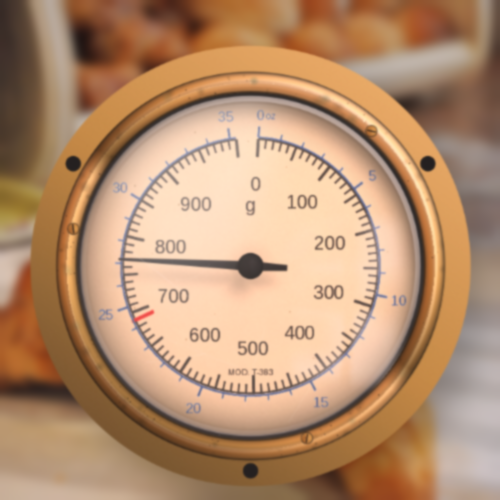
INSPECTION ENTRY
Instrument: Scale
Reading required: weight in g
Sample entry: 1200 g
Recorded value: 770 g
